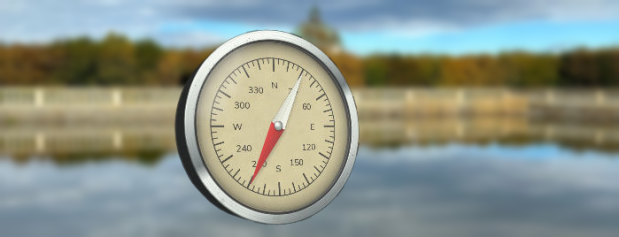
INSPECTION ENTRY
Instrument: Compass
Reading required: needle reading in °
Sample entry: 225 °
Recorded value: 210 °
